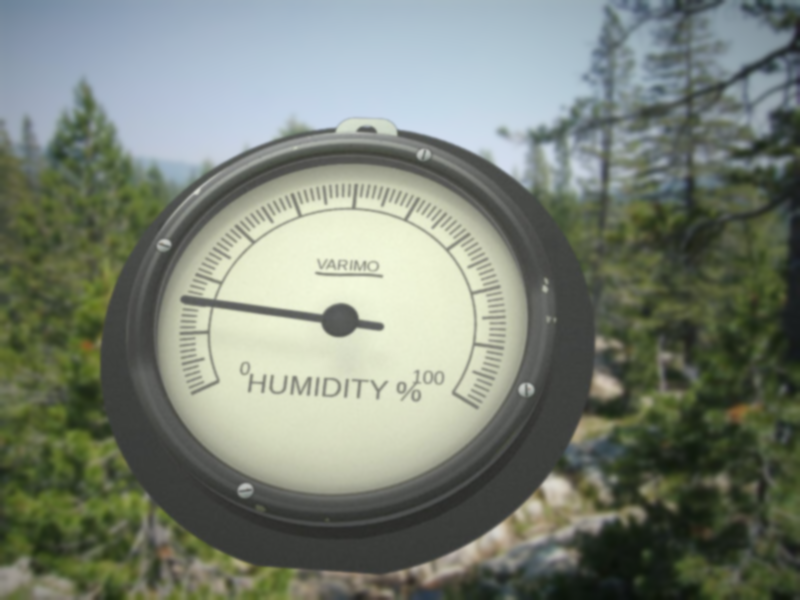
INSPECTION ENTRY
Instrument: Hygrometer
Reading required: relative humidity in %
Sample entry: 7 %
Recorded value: 15 %
